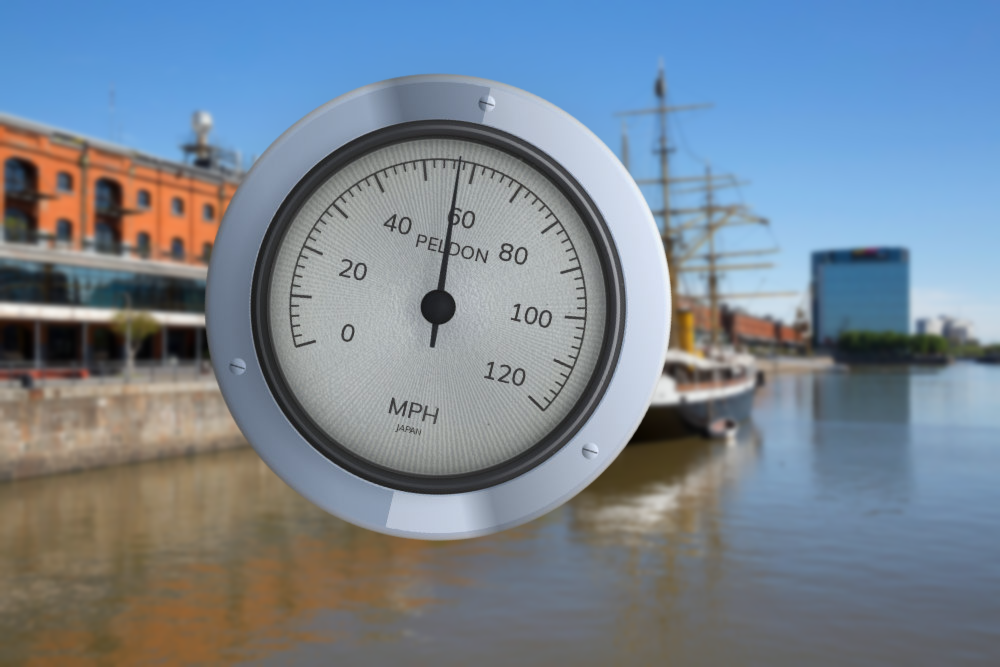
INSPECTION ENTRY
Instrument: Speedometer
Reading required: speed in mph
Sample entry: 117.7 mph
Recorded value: 57 mph
